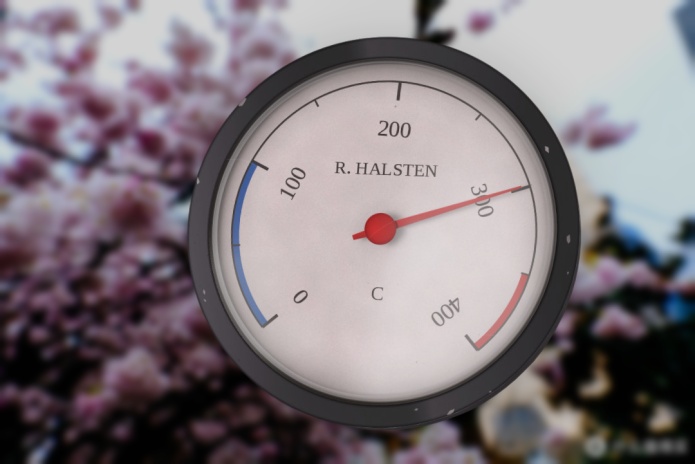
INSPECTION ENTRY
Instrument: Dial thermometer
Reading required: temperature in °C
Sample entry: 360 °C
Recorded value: 300 °C
